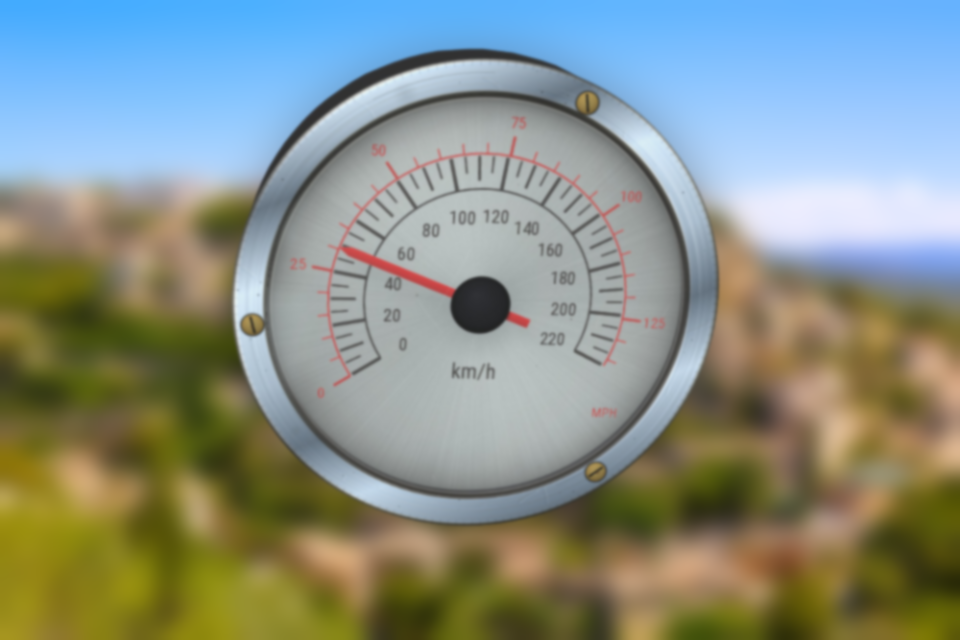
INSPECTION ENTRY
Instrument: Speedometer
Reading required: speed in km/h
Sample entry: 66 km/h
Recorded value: 50 km/h
